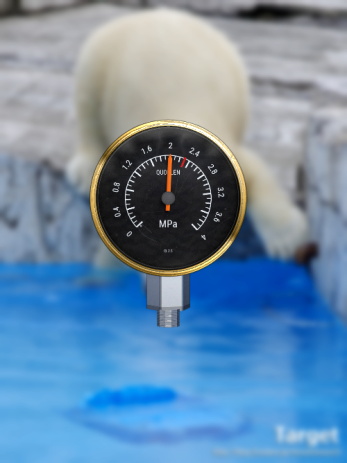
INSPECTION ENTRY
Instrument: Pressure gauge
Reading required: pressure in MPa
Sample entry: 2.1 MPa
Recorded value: 2 MPa
